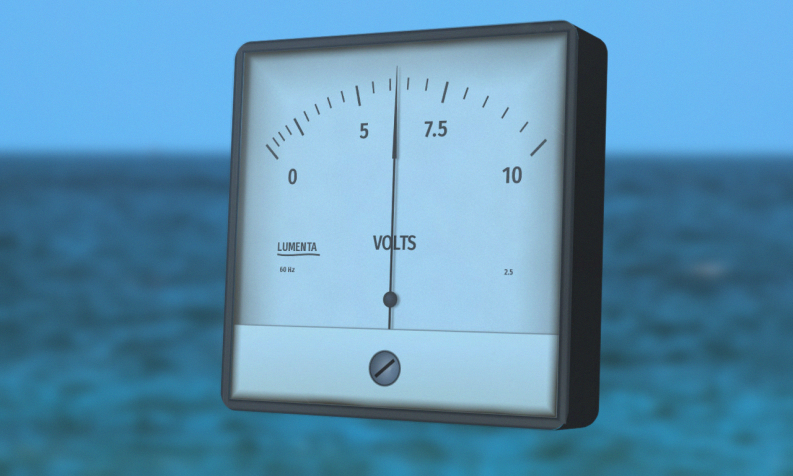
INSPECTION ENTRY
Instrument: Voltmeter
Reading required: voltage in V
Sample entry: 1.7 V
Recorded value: 6.25 V
